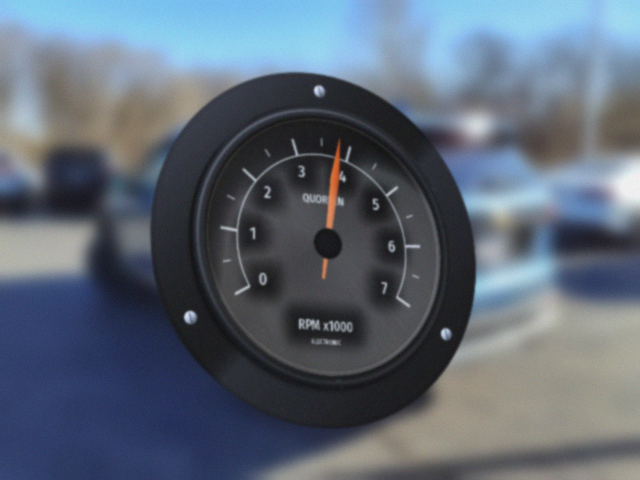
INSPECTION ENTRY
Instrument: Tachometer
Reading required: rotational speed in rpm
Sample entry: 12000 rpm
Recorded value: 3750 rpm
